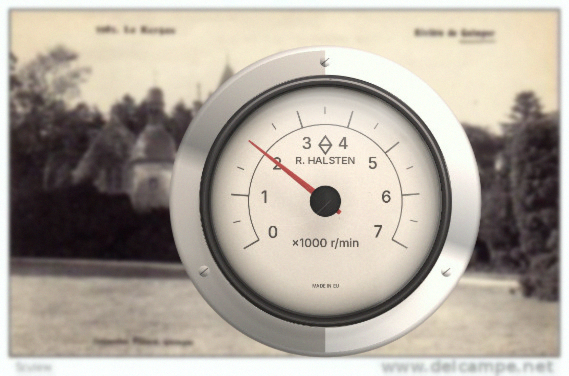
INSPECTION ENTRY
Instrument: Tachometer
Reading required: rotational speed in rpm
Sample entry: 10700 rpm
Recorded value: 2000 rpm
